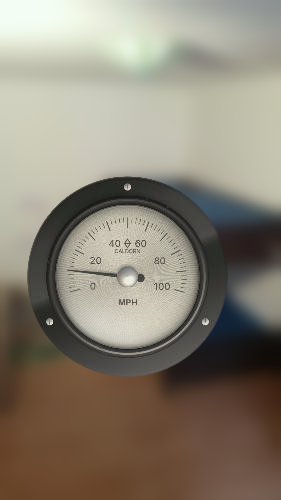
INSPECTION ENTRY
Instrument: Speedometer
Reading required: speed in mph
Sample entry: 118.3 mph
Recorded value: 10 mph
